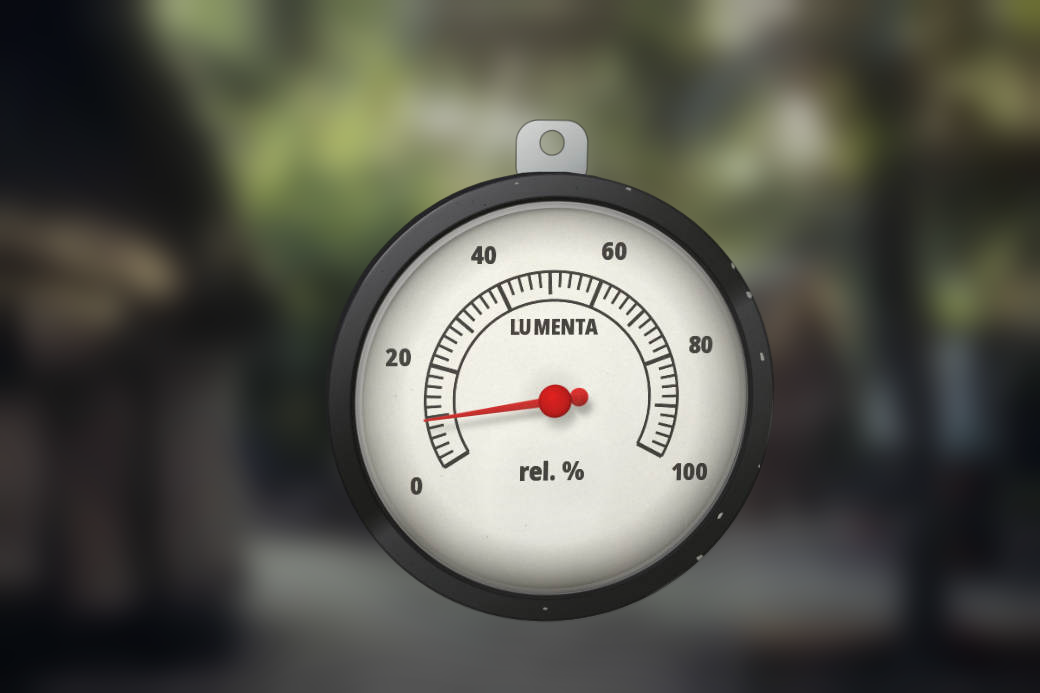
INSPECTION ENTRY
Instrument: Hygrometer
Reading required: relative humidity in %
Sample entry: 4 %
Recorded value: 10 %
